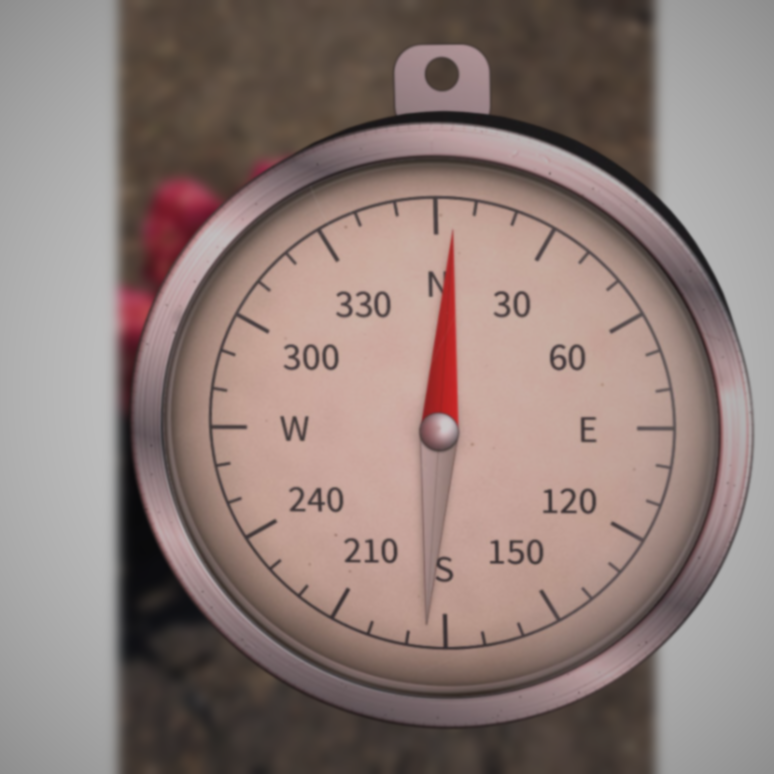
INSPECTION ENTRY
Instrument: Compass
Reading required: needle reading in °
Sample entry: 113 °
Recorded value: 5 °
